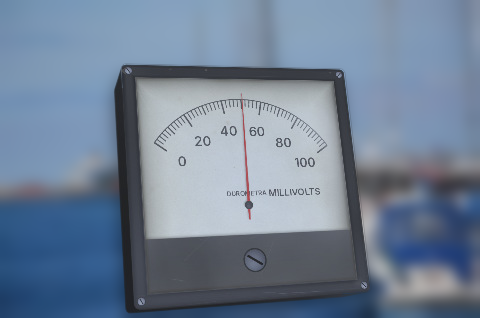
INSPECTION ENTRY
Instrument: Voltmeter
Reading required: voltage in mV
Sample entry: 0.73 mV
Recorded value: 50 mV
